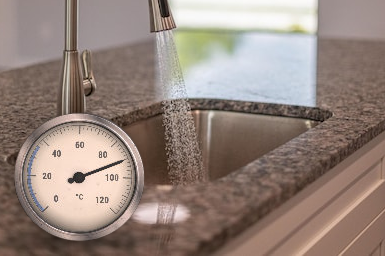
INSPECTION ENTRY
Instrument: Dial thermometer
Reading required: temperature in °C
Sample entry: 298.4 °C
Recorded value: 90 °C
